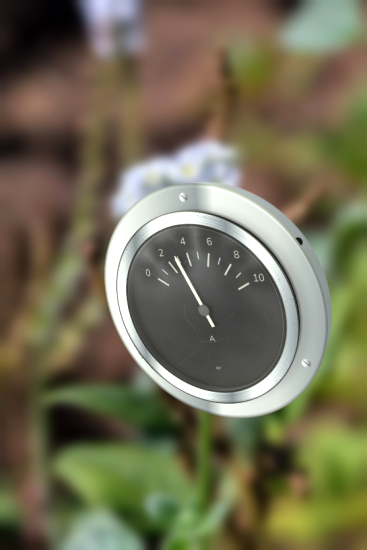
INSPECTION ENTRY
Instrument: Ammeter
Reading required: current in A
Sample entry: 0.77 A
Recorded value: 3 A
